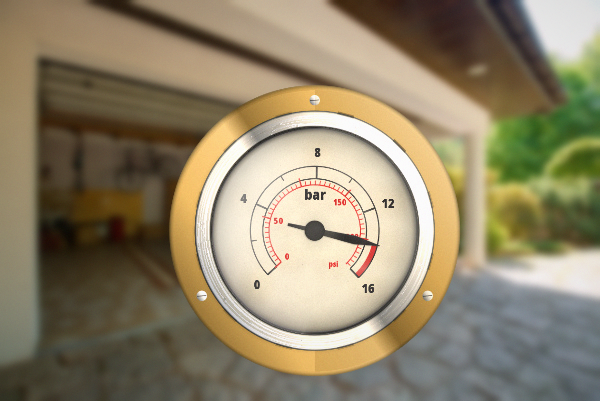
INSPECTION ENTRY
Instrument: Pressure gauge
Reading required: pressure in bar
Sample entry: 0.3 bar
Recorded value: 14 bar
